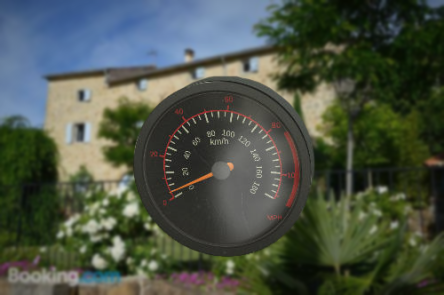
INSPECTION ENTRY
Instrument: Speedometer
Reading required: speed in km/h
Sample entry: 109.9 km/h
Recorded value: 5 km/h
